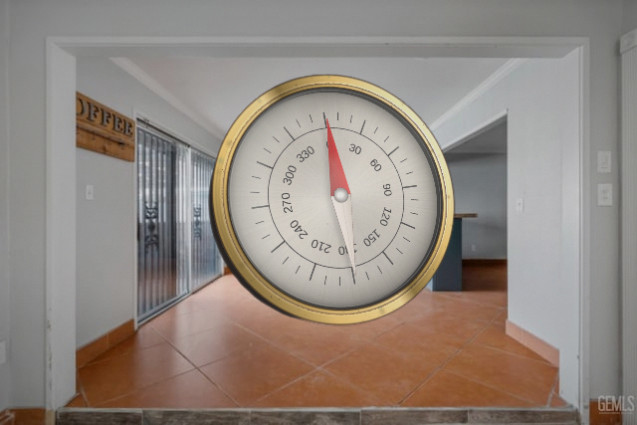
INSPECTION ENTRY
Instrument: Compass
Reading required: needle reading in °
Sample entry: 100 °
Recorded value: 0 °
